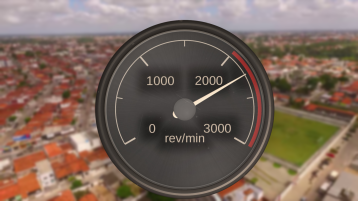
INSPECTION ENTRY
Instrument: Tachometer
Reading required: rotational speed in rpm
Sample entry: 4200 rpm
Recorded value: 2250 rpm
